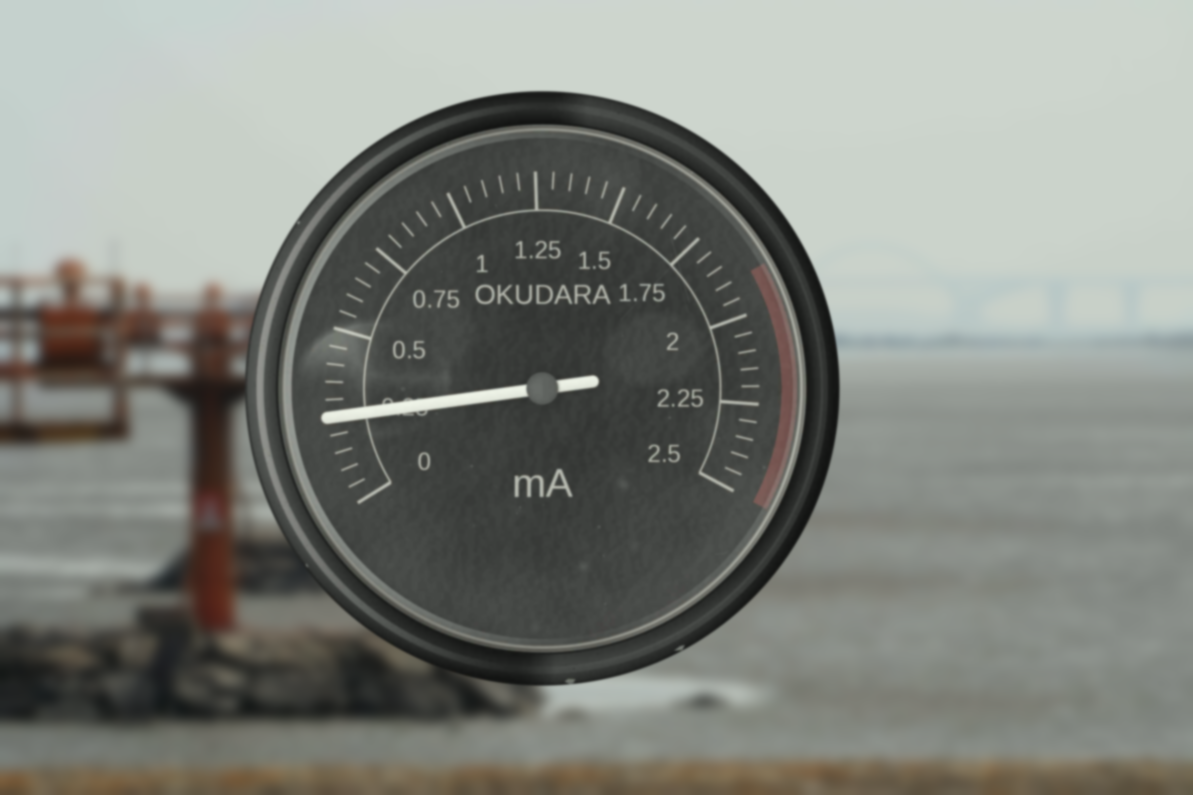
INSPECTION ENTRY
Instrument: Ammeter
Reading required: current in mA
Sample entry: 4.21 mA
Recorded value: 0.25 mA
